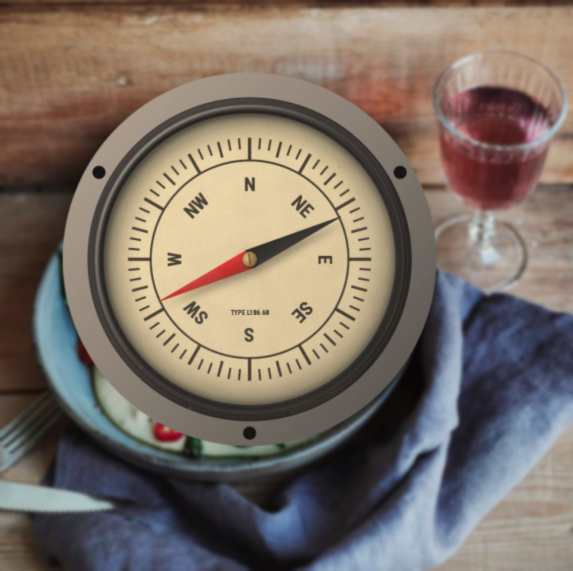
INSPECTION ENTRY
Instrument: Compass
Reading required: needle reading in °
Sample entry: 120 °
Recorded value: 245 °
